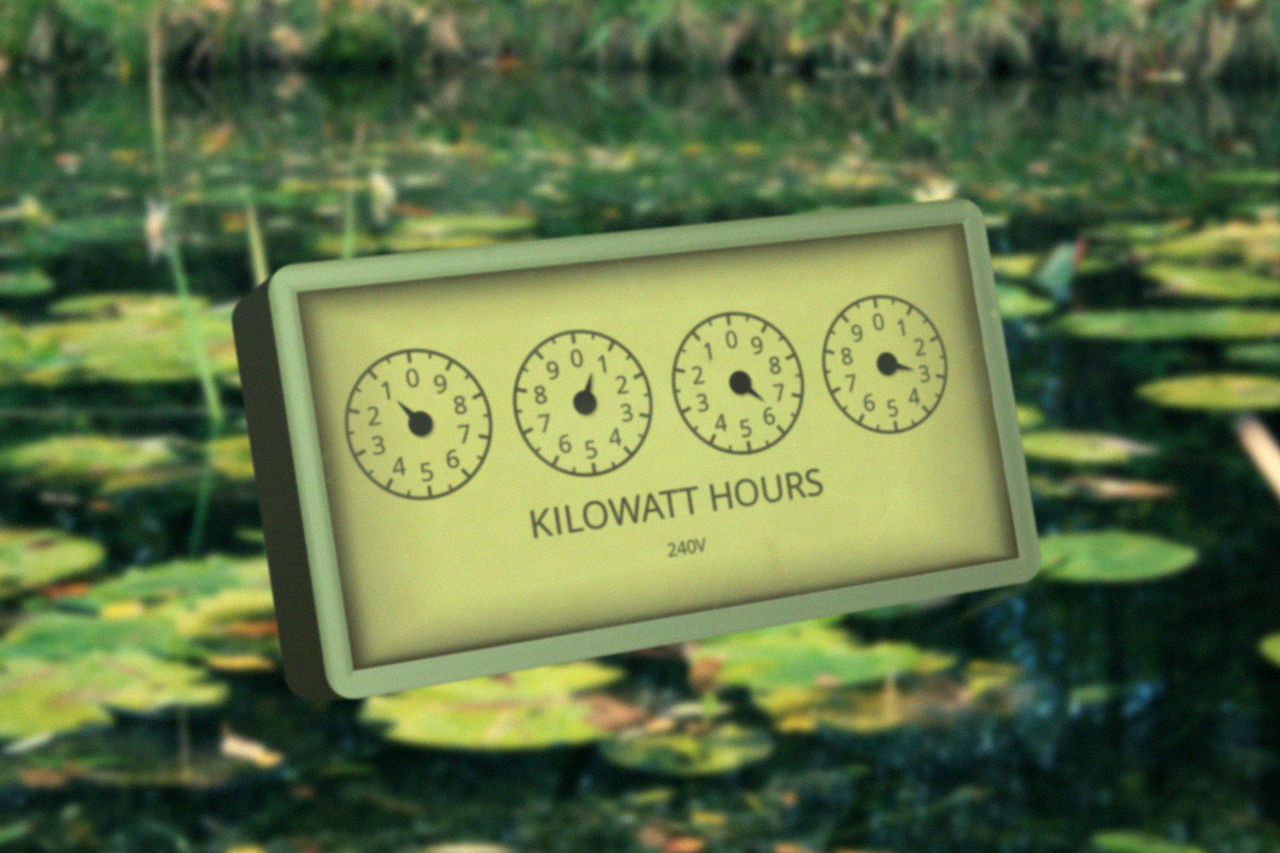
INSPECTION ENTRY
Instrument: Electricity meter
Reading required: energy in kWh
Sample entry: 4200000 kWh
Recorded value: 1063 kWh
